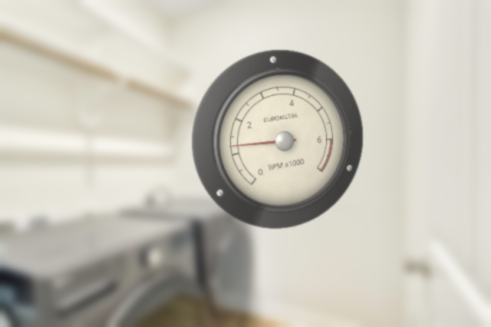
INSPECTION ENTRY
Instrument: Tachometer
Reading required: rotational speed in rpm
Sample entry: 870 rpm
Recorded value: 1250 rpm
